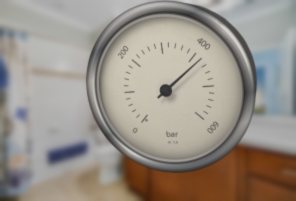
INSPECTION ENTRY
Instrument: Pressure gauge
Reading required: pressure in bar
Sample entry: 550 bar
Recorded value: 420 bar
